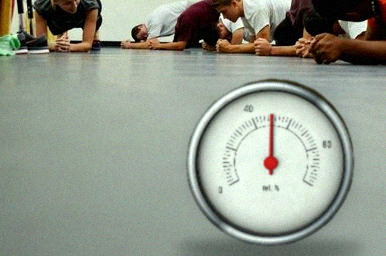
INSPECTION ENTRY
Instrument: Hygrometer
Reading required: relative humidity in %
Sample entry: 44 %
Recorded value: 50 %
